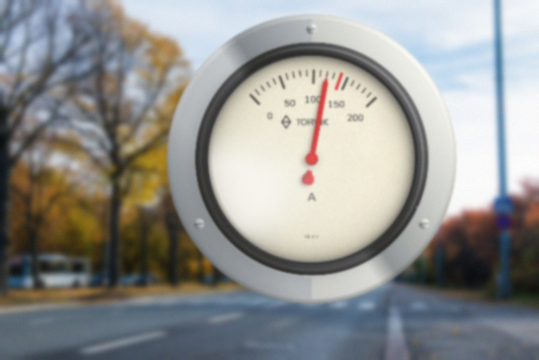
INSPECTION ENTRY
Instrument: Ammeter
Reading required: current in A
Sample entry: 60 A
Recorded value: 120 A
